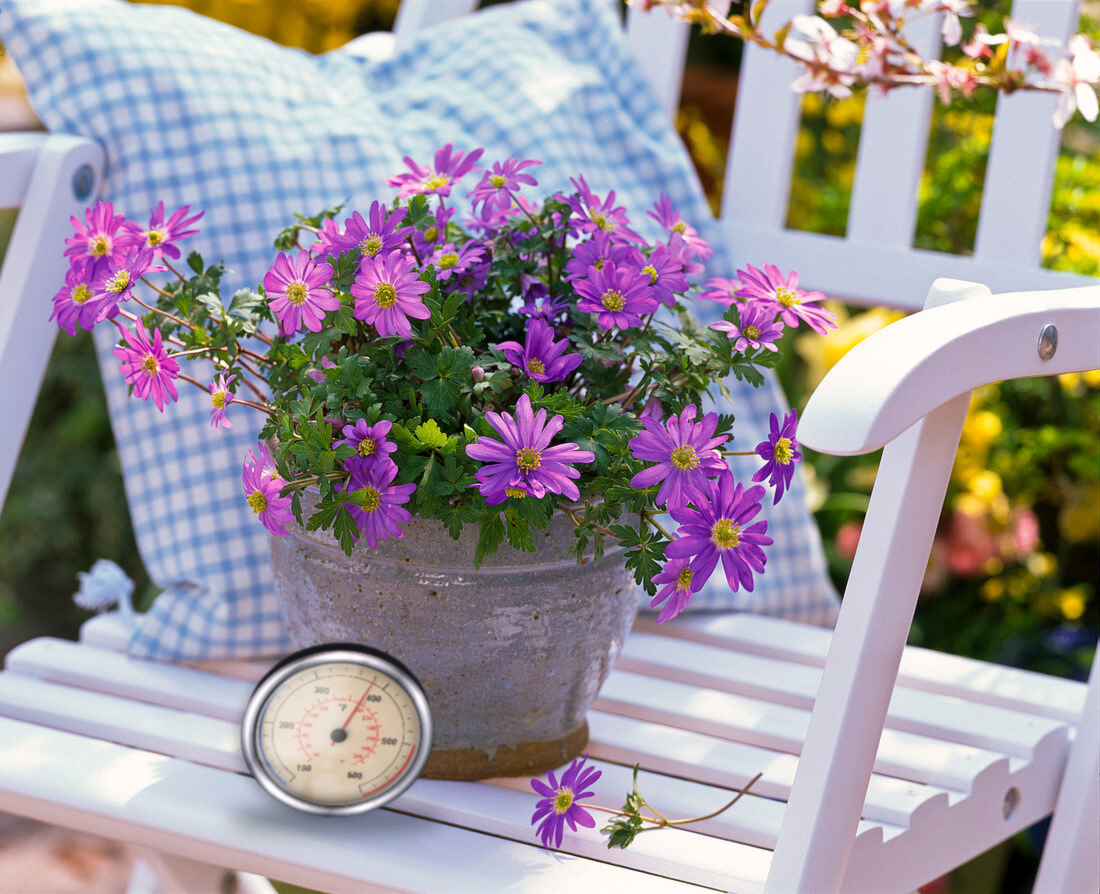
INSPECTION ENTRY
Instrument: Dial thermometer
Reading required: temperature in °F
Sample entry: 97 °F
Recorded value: 380 °F
